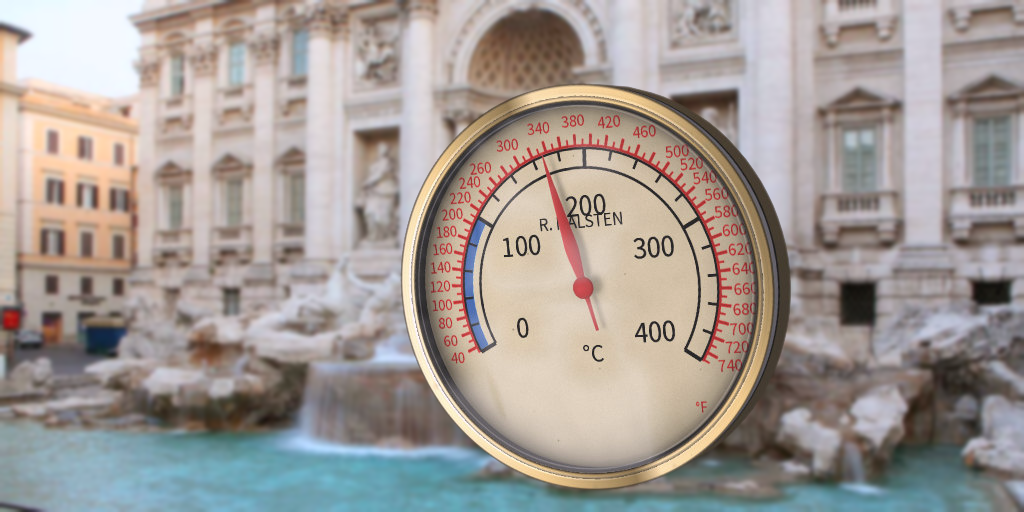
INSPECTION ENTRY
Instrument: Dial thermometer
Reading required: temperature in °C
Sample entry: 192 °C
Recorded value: 170 °C
